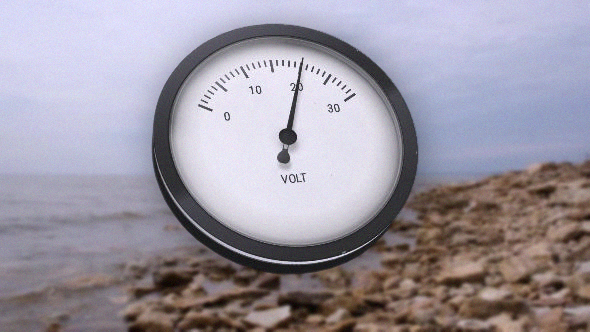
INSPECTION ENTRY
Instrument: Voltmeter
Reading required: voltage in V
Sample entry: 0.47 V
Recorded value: 20 V
